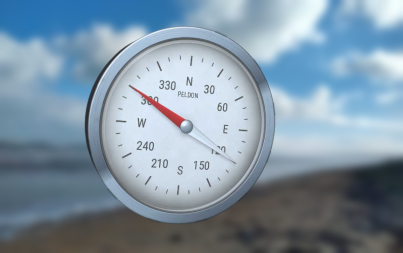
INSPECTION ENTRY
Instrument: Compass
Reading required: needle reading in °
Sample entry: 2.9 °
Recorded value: 300 °
